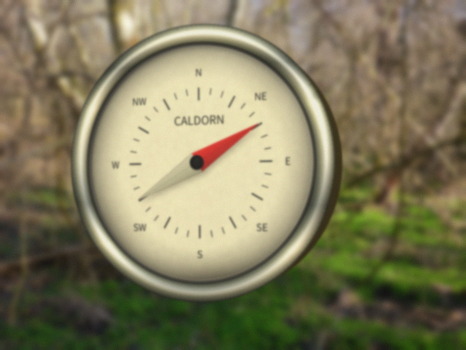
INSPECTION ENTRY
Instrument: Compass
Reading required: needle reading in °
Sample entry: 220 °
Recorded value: 60 °
